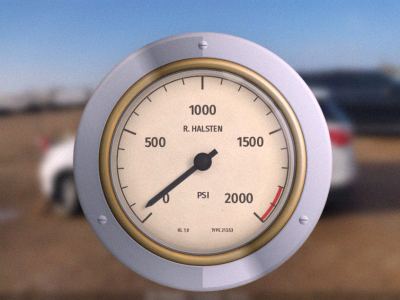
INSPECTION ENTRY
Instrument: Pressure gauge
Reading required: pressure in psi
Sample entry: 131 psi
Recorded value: 50 psi
